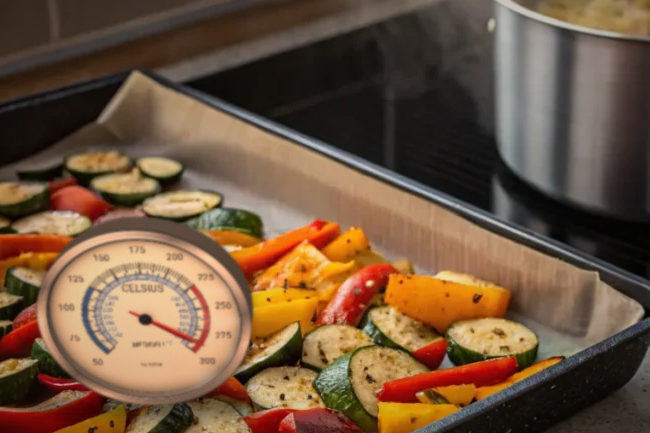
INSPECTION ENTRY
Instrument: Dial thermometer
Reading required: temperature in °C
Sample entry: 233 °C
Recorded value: 287.5 °C
